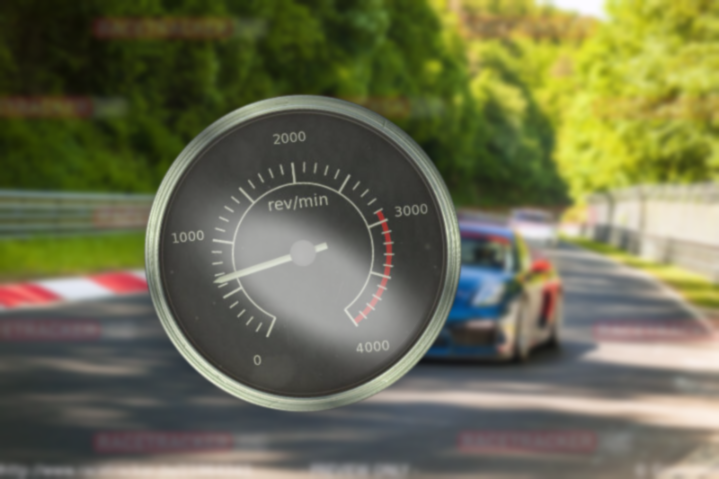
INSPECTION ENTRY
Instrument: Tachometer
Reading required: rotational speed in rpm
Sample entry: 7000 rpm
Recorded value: 650 rpm
